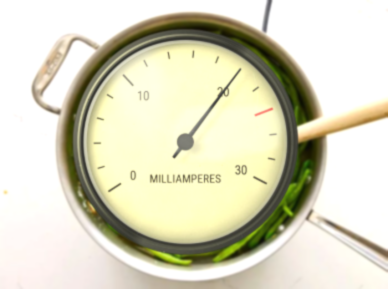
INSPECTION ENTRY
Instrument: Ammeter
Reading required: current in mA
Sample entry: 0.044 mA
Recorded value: 20 mA
